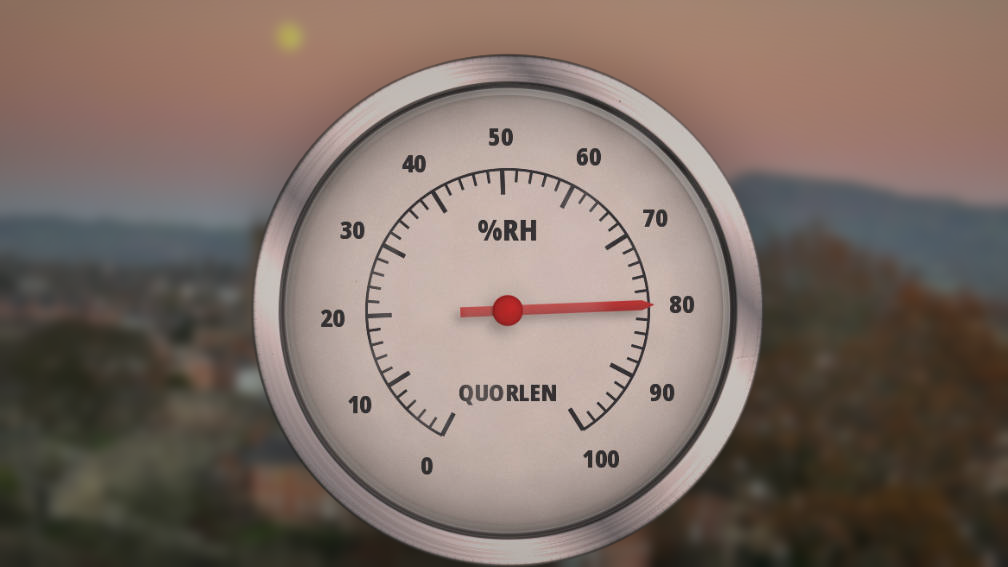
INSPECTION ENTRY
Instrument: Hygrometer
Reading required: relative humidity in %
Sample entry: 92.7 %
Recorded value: 80 %
